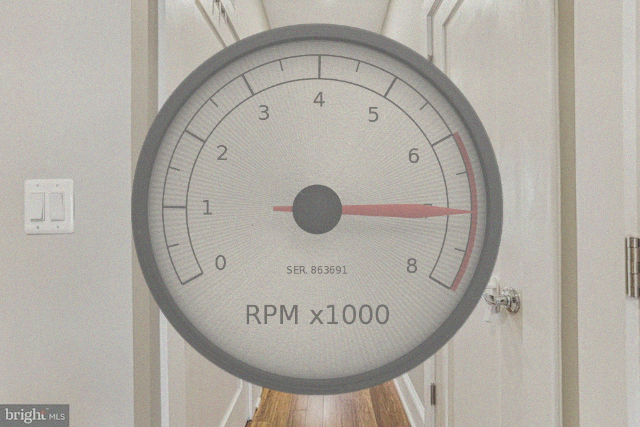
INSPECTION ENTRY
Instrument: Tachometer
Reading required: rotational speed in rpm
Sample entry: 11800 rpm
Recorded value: 7000 rpm
